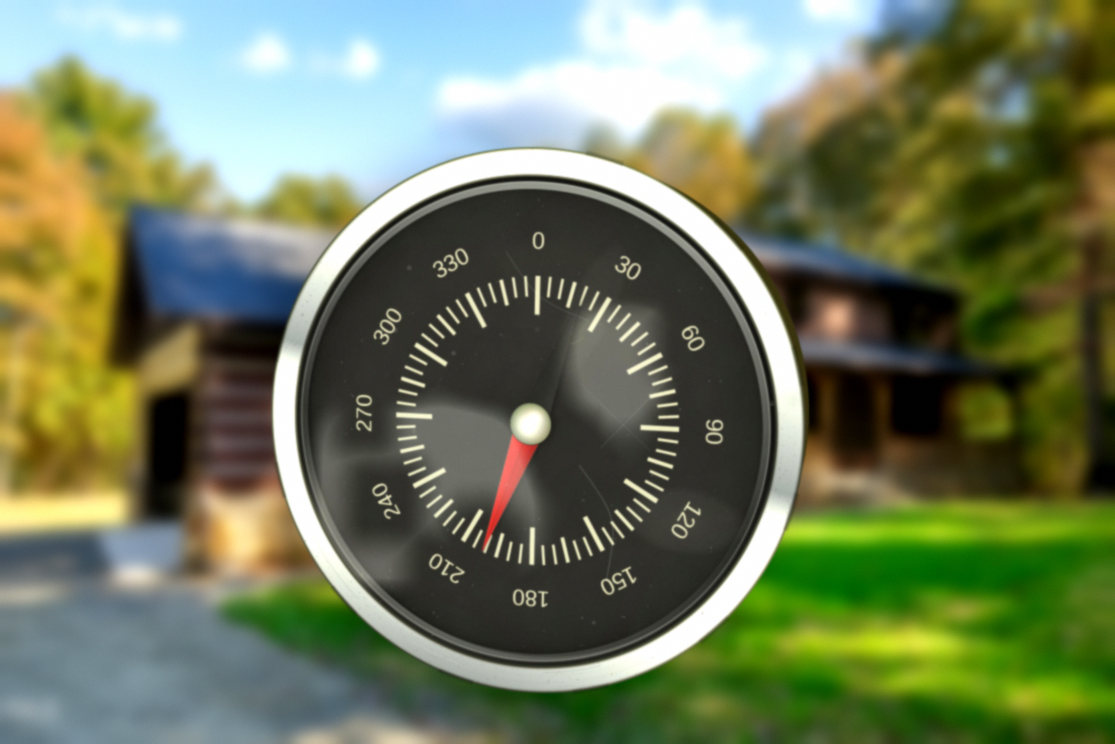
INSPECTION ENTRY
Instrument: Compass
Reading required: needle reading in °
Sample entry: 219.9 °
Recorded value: 200 °
